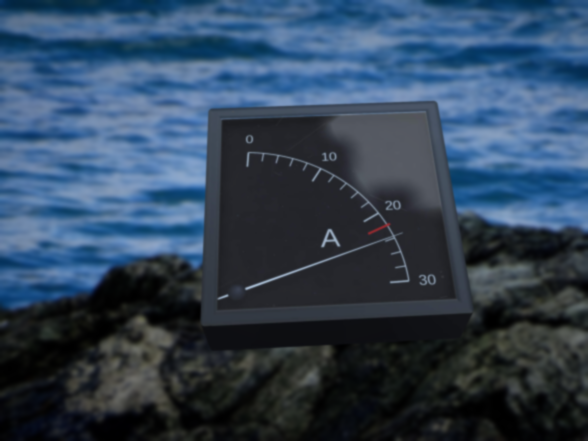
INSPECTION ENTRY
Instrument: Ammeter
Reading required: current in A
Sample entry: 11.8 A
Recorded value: 24 A
